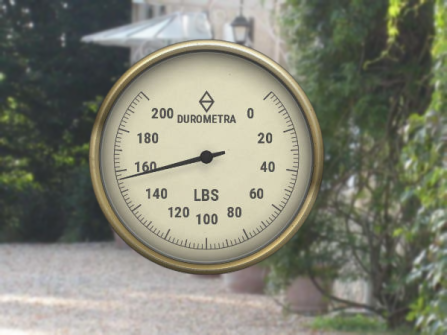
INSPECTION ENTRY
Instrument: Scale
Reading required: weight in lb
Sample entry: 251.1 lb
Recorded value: 156 lb
